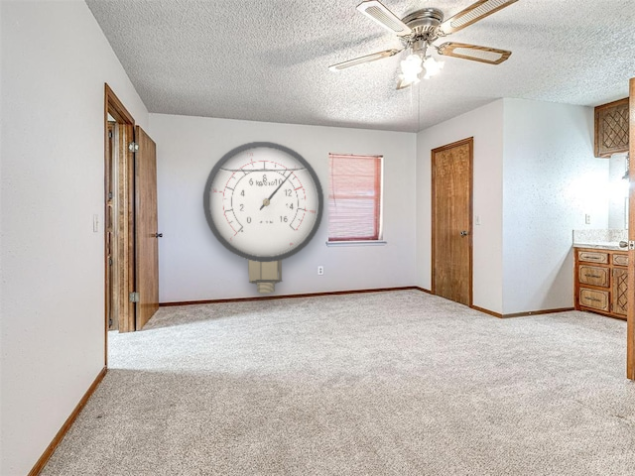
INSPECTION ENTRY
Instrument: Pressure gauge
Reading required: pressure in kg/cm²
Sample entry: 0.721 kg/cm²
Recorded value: 10.5 kg/cm²
